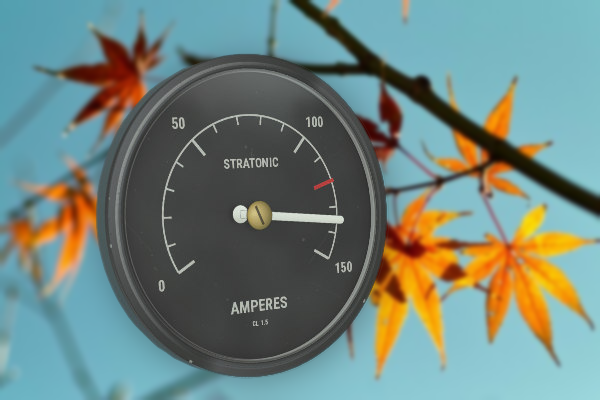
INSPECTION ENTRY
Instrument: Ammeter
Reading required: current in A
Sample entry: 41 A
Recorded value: 135 A
